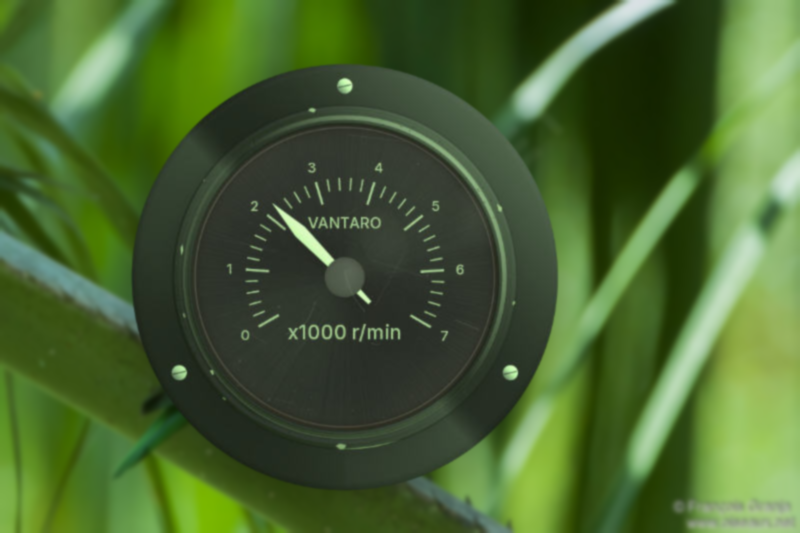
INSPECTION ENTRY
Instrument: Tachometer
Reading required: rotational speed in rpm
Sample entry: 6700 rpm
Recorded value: 2200 rpm
